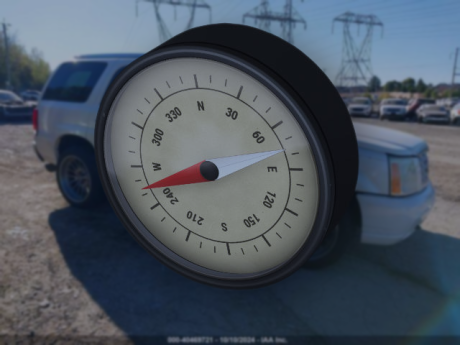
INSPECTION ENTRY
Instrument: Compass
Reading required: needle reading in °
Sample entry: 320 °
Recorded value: 255 °
